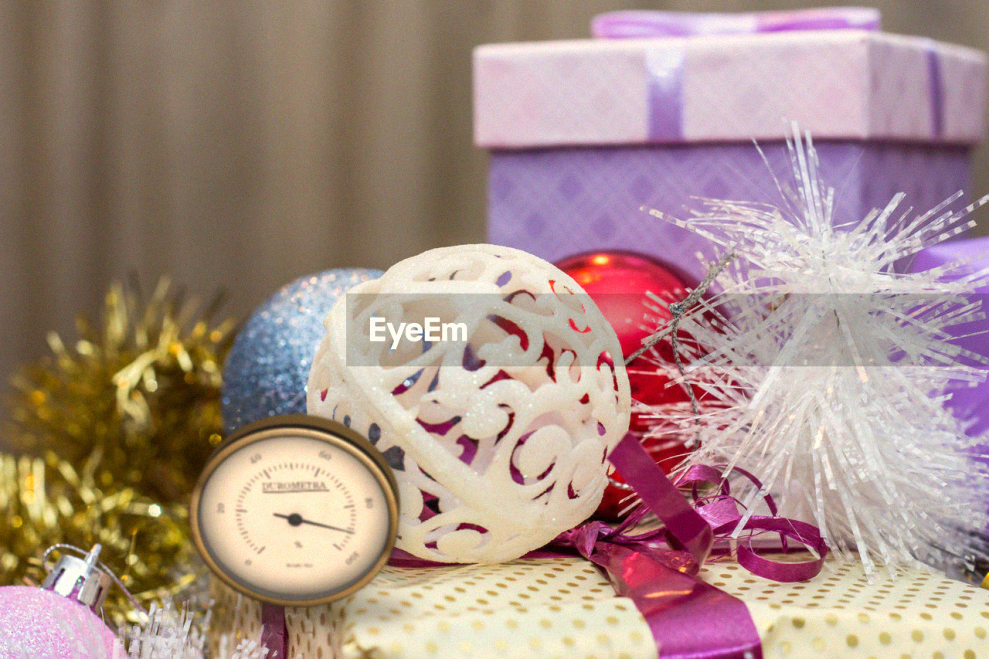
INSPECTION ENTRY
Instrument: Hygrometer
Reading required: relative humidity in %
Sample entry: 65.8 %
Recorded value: 90 %
